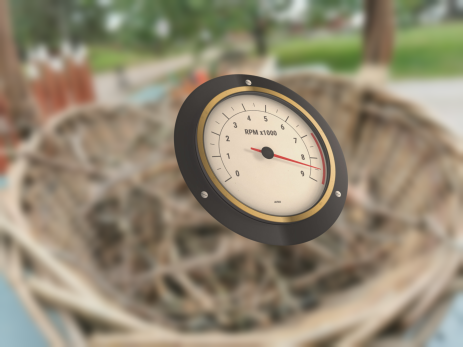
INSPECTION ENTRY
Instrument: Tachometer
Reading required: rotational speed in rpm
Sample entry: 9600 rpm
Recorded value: 8500 rpm
